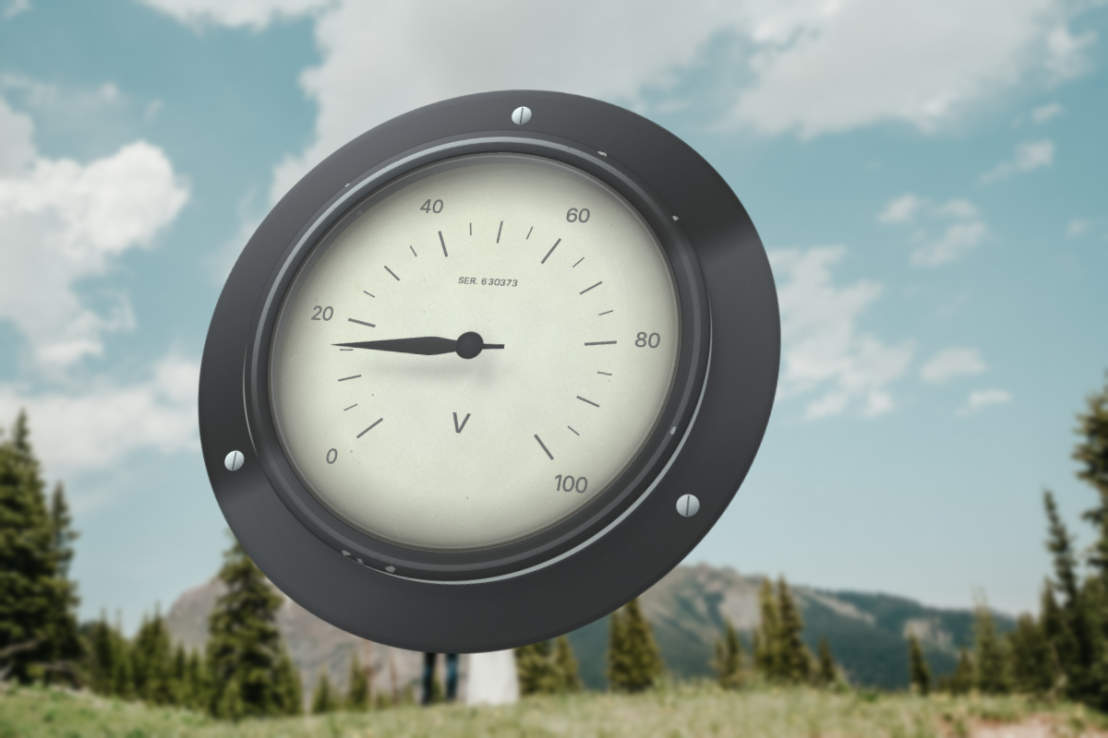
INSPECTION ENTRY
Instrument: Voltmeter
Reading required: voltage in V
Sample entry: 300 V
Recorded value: 15 V
